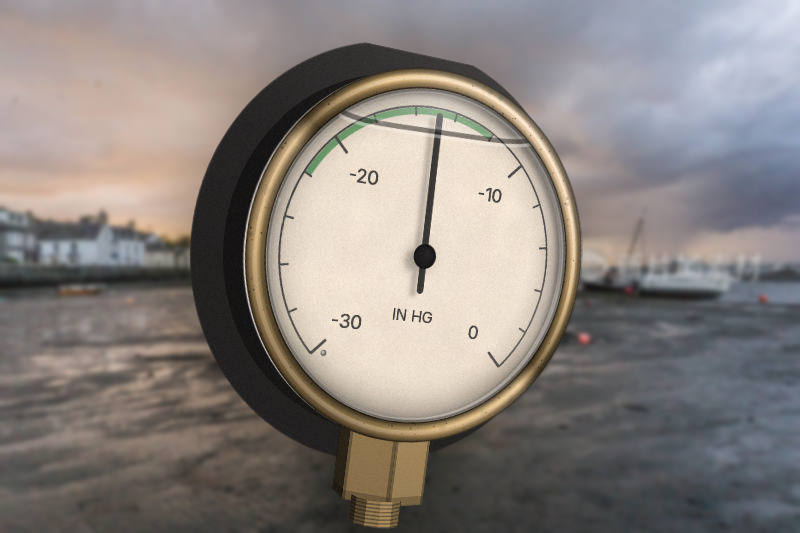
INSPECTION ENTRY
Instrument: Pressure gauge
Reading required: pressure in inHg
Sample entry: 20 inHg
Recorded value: -15 inHg
